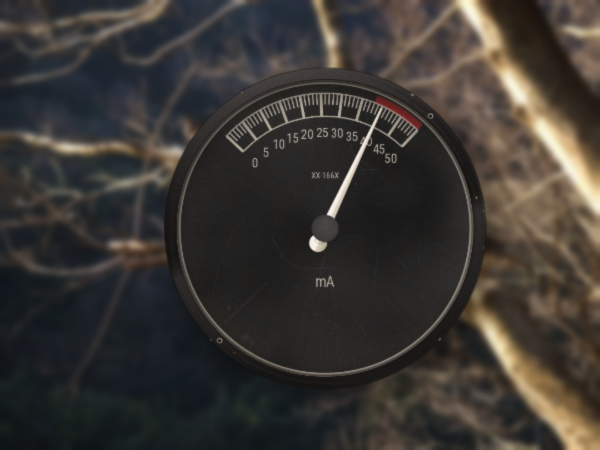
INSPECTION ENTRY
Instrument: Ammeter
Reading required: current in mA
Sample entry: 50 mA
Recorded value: 40 mA
